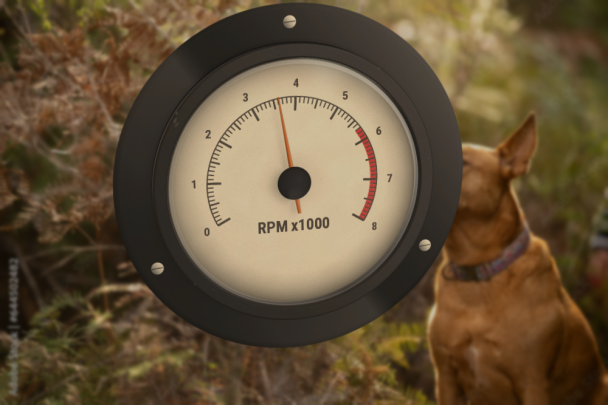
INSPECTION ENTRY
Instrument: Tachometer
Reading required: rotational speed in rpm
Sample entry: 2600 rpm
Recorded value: 3600 rpm
